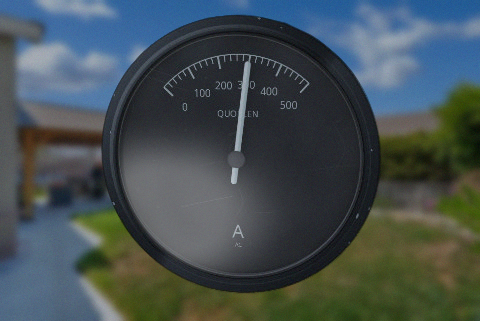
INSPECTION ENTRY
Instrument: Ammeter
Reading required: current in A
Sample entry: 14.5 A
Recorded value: 300 A
